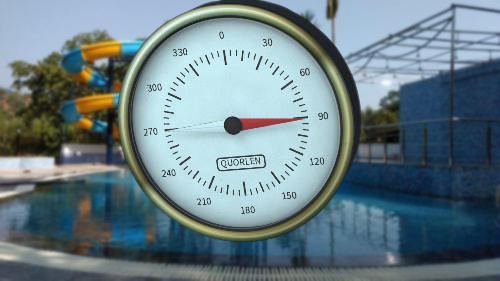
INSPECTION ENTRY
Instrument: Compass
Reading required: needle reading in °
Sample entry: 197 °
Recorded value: 90 °
